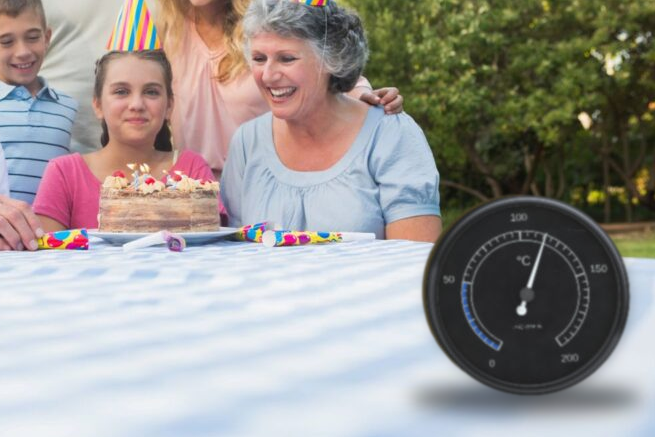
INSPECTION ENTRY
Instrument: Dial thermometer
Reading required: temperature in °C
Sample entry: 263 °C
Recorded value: 115 °C
